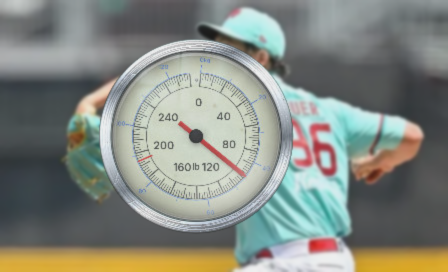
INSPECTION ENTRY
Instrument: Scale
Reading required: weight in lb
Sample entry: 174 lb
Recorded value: 100 lb
